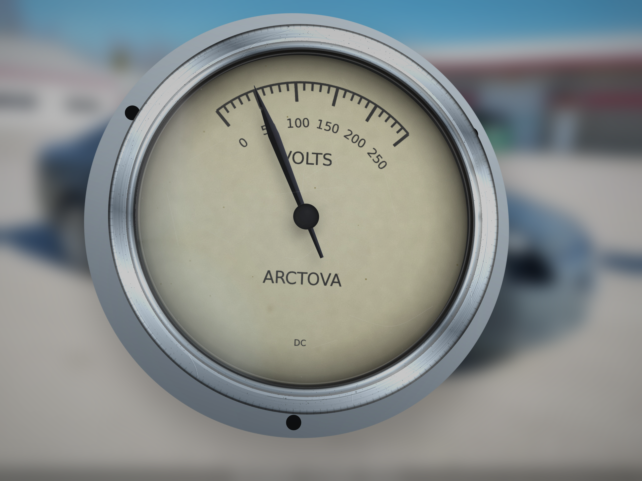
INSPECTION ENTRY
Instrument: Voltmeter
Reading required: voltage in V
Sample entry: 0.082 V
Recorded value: 50 V
